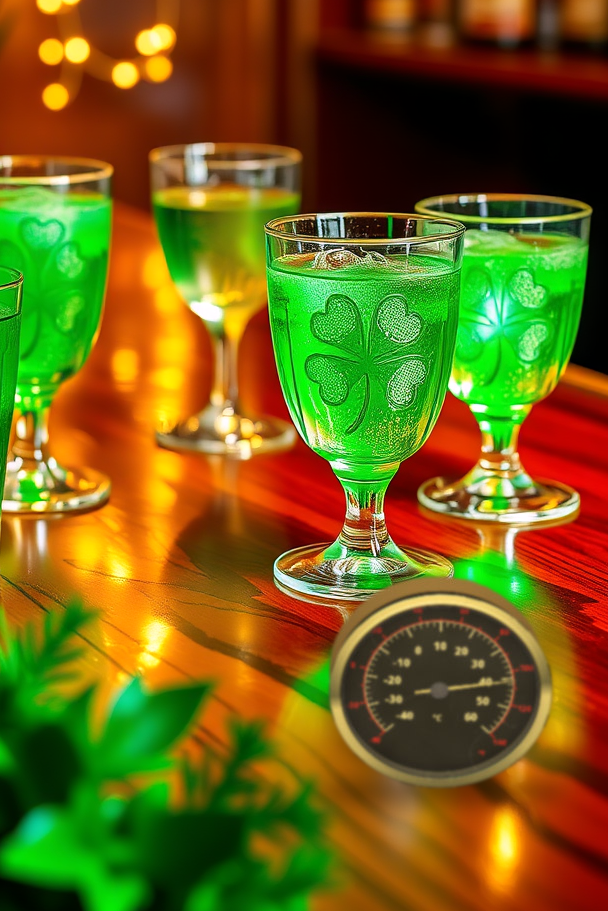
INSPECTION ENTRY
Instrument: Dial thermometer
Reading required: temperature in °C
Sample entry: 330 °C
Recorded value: 40 °C
